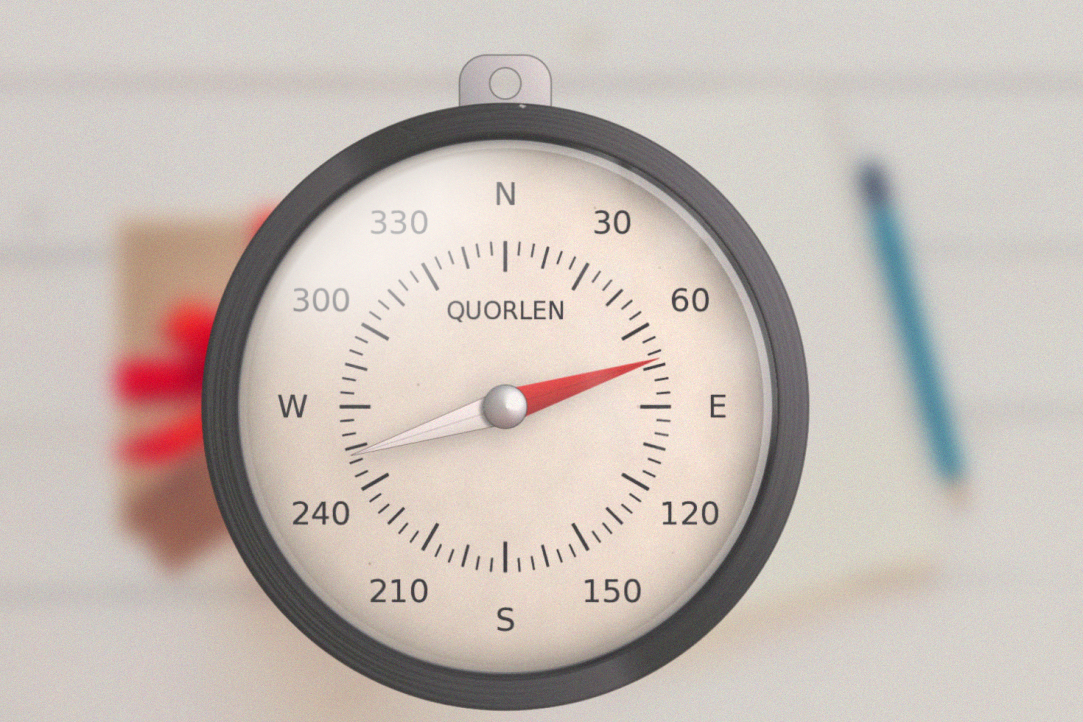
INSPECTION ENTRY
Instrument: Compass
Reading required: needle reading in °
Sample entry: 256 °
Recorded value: 72.5 °
